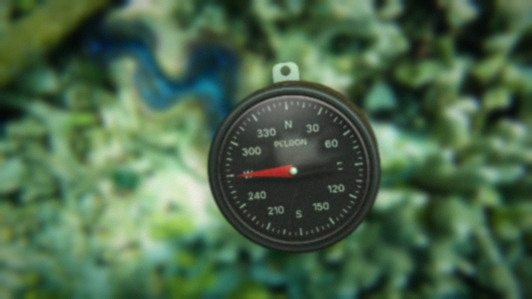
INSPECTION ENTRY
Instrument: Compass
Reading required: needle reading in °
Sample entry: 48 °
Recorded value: 270 °
